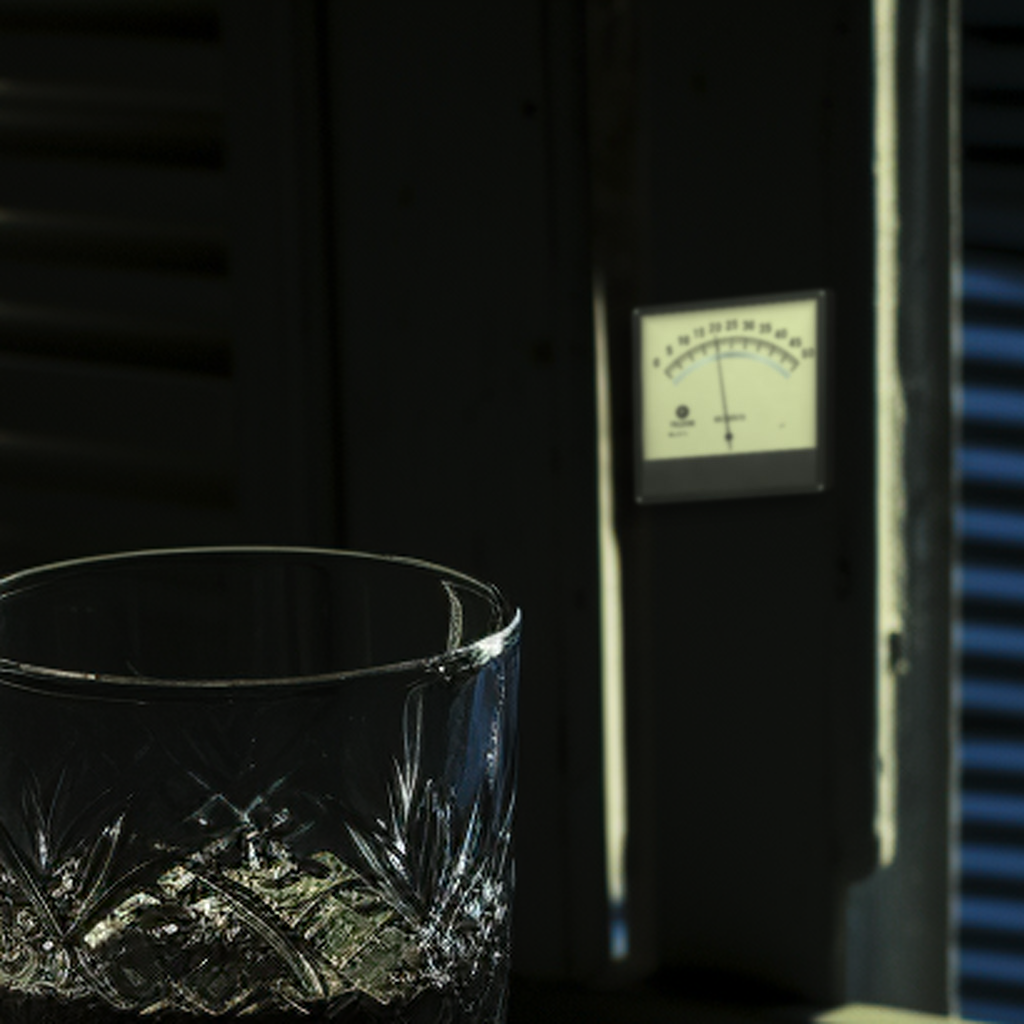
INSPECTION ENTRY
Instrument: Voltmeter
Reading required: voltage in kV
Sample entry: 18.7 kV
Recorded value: 20 kV
